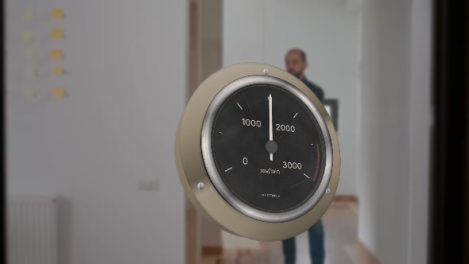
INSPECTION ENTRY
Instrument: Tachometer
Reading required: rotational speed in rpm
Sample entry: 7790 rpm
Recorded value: 1500 rpm
